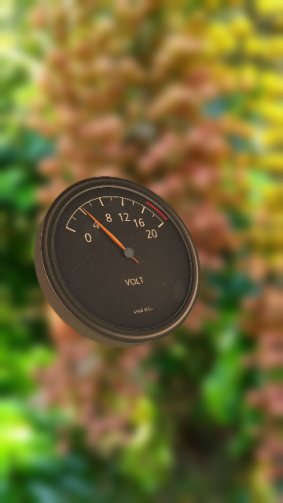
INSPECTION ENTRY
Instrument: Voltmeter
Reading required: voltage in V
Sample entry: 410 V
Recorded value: 4 V
